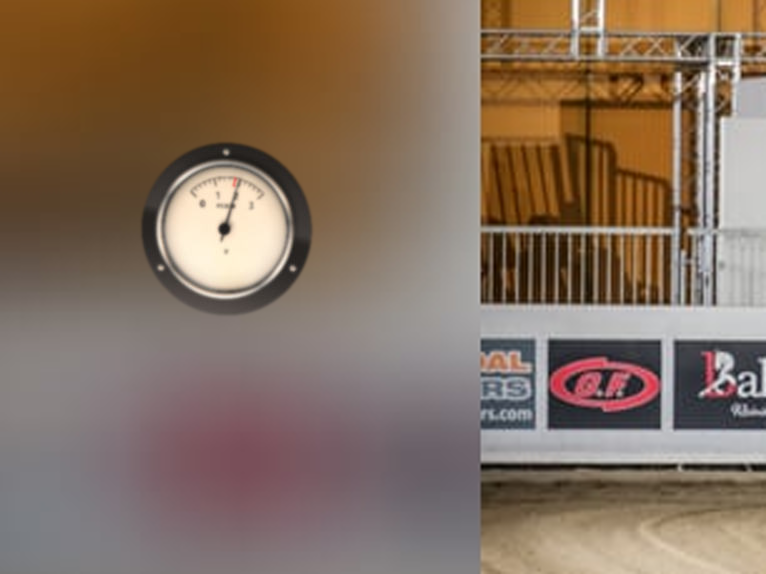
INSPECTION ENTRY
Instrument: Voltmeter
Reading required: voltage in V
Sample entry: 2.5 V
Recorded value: 2 V
